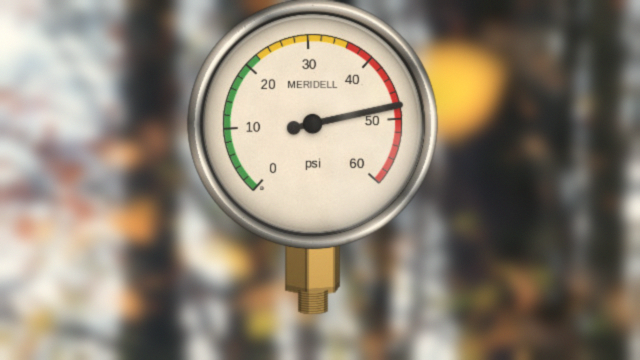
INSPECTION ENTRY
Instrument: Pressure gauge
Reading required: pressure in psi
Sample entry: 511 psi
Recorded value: 48 psi
